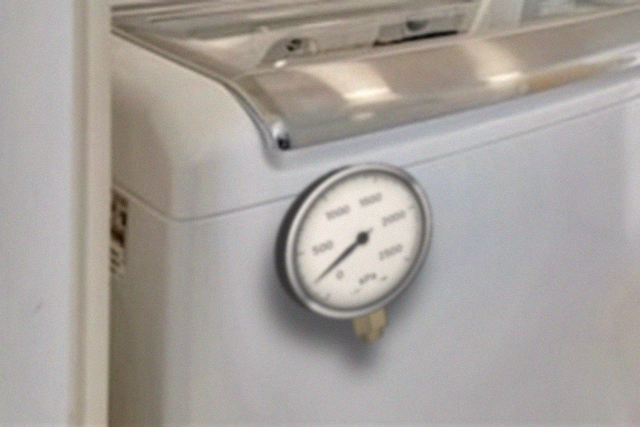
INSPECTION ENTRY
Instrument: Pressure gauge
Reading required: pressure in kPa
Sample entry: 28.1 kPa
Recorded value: 200 kPa
